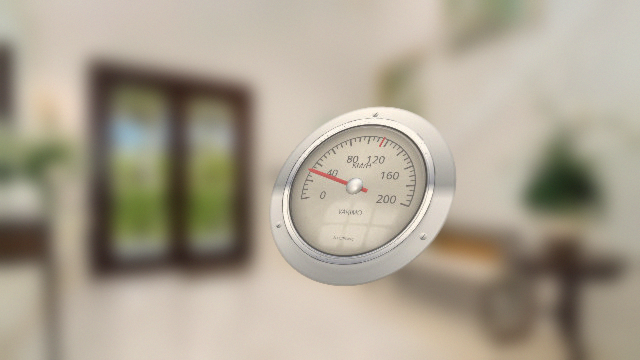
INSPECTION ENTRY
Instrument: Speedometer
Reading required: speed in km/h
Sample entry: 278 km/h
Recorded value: 30 km/h
